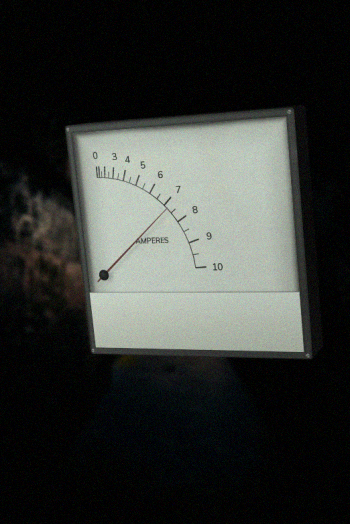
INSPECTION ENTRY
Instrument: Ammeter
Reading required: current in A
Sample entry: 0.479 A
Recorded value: 7.25 A
